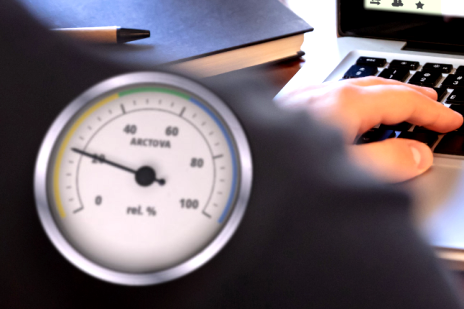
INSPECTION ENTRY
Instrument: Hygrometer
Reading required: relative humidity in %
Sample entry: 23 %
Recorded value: 20 %
